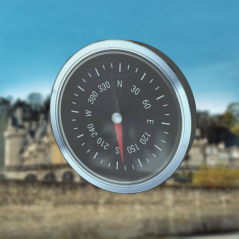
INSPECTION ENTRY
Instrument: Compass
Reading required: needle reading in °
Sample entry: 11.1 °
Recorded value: 170 °
